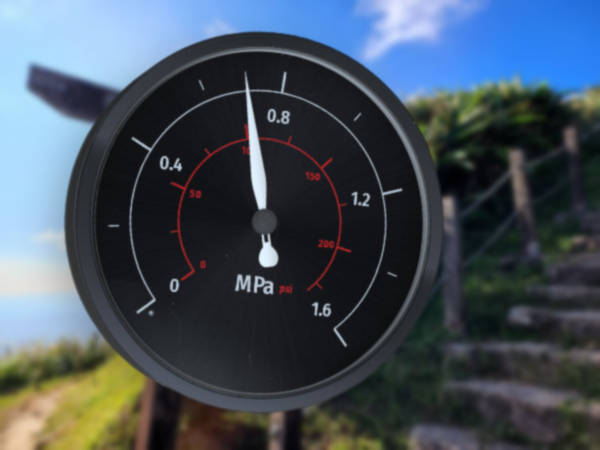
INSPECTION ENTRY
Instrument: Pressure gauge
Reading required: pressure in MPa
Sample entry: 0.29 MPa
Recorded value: 0.7 MPa
